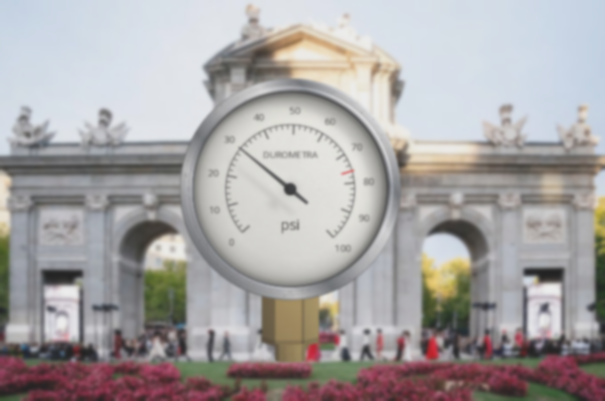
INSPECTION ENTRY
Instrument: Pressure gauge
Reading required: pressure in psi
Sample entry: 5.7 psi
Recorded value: 30 psi
